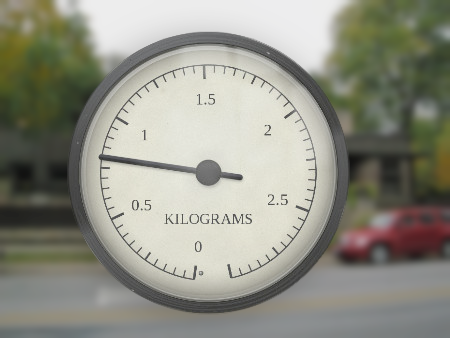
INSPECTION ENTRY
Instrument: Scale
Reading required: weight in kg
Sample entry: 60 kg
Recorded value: 0.8 kg
